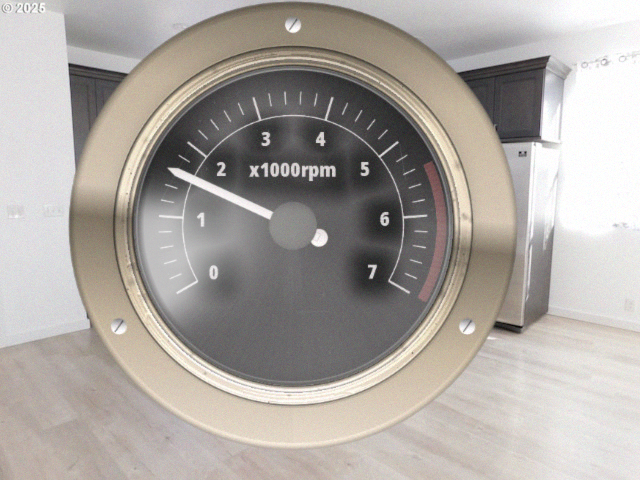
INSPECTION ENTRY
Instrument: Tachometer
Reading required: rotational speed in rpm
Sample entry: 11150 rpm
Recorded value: 1600 rpm
